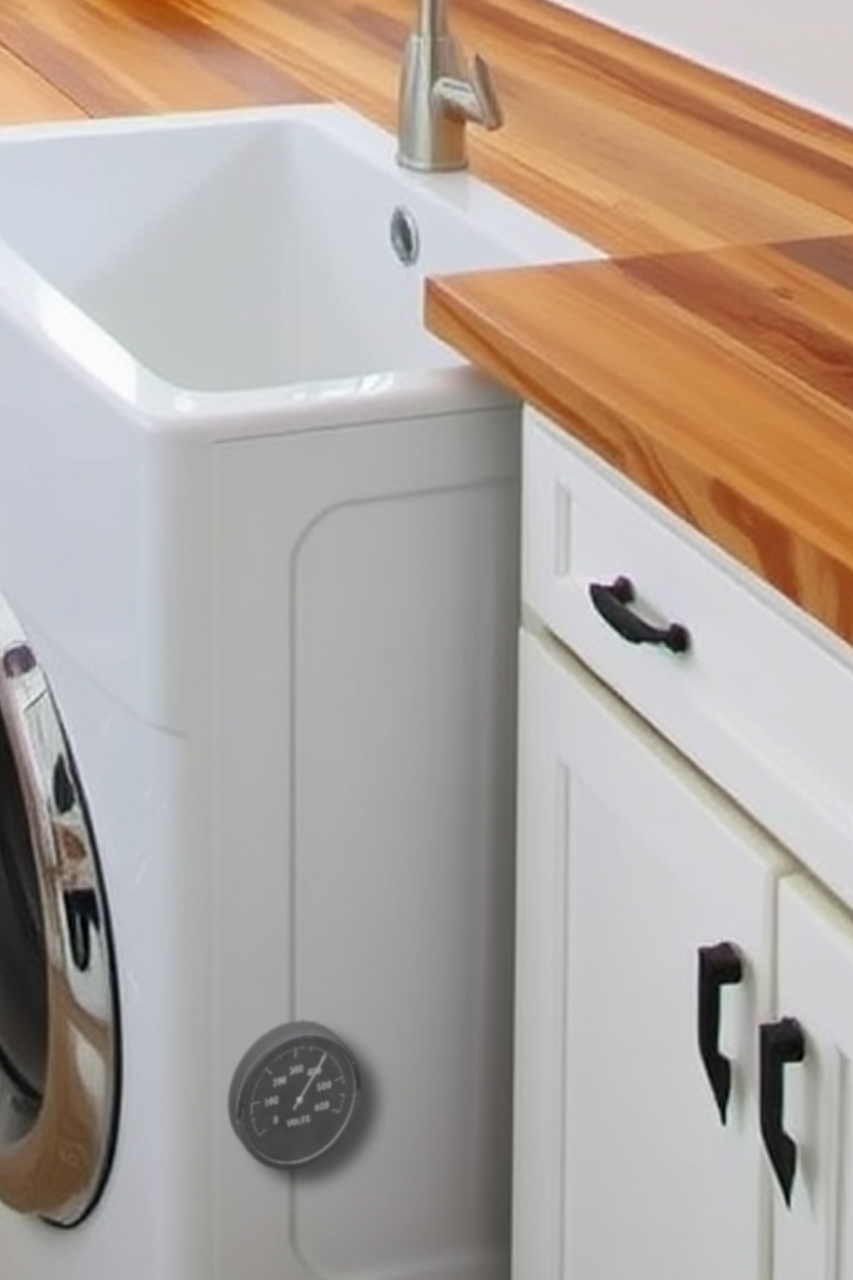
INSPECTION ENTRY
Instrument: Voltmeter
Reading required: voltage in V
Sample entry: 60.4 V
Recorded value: 400 V
